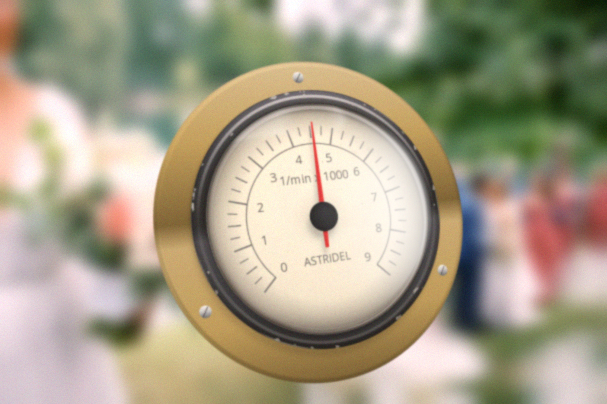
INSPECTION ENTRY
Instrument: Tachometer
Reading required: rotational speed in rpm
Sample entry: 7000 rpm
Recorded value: 4500 rpm
